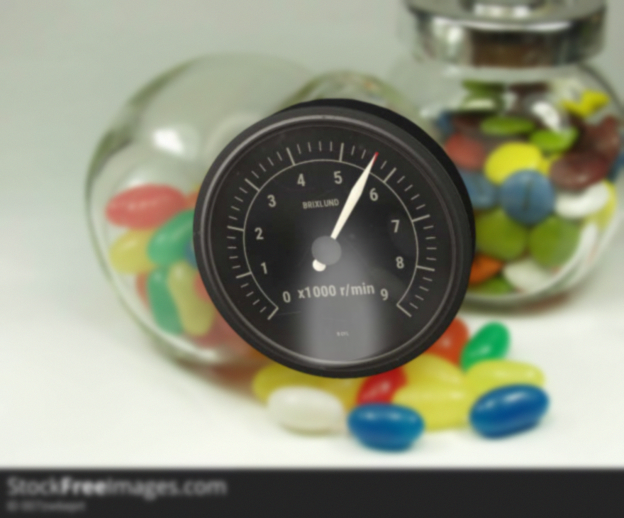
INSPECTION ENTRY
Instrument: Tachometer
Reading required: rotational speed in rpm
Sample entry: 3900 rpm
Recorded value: 5600 rpm
